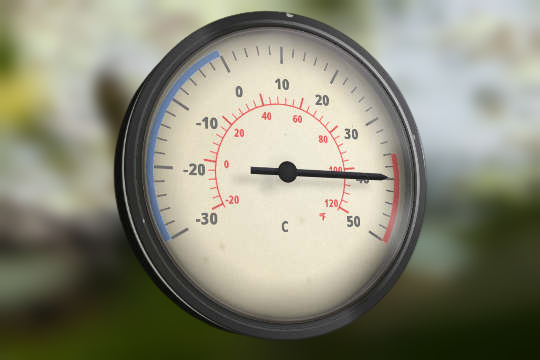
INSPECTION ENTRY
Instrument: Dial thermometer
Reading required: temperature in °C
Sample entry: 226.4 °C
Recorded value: 40 °C
